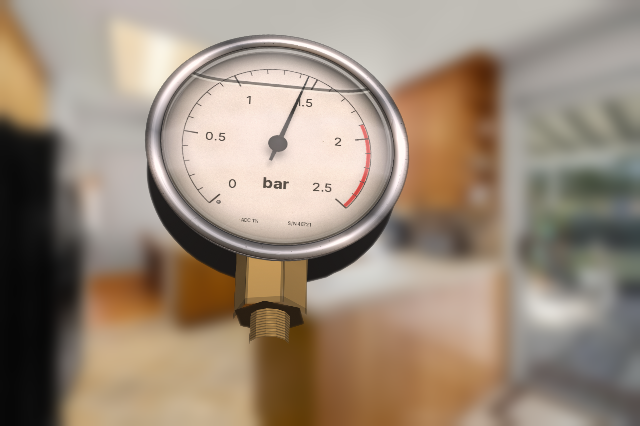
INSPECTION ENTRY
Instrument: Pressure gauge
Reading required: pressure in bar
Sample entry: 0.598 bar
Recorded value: 1.45 bar
